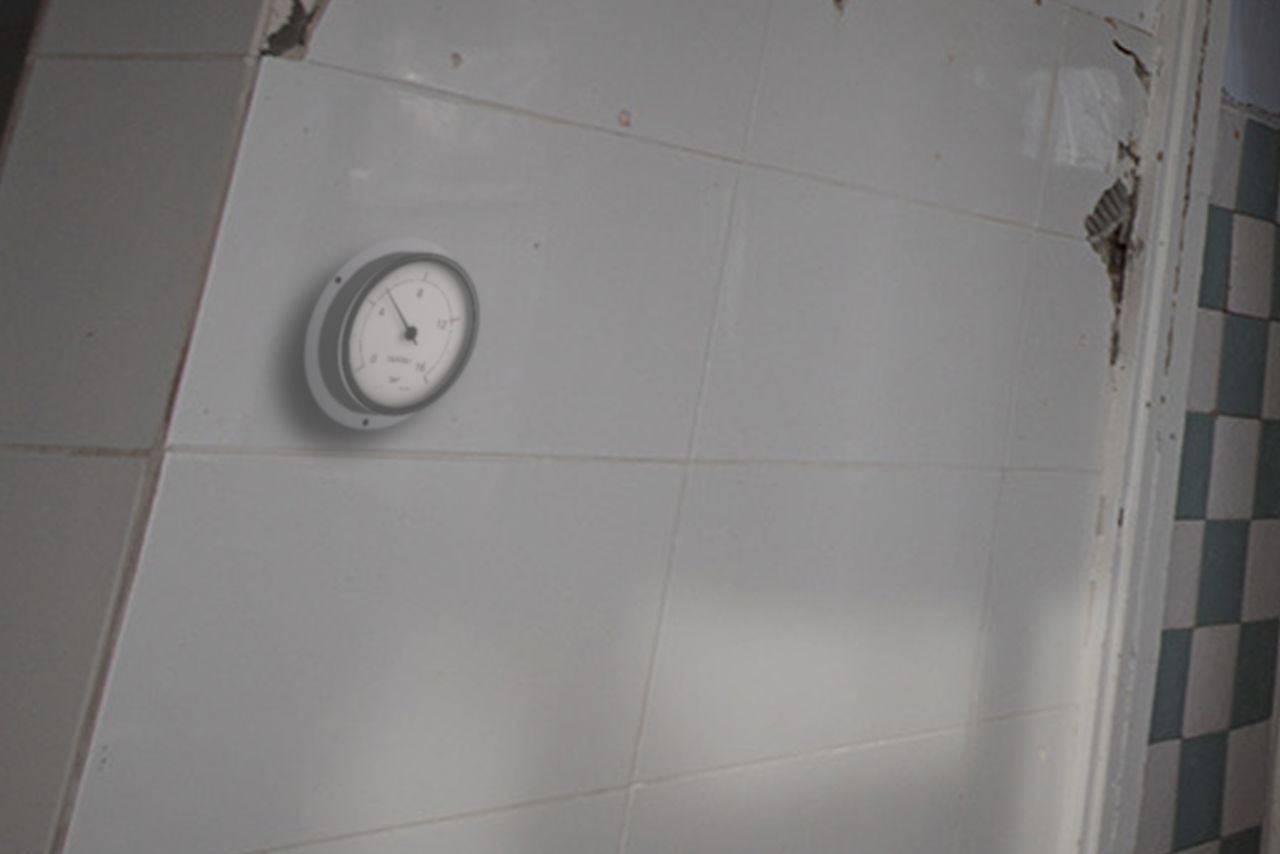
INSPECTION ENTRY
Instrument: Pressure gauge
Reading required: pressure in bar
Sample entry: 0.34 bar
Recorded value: 5 bar
